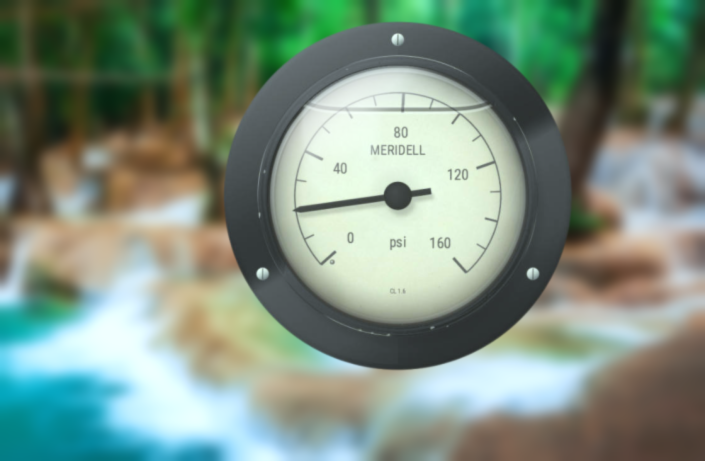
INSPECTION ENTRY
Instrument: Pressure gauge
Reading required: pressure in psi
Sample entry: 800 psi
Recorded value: 20 psi
